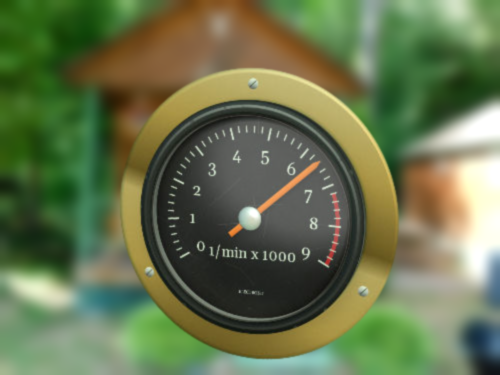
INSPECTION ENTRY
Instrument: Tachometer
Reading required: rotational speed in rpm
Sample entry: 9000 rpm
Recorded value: 6400 rpm
